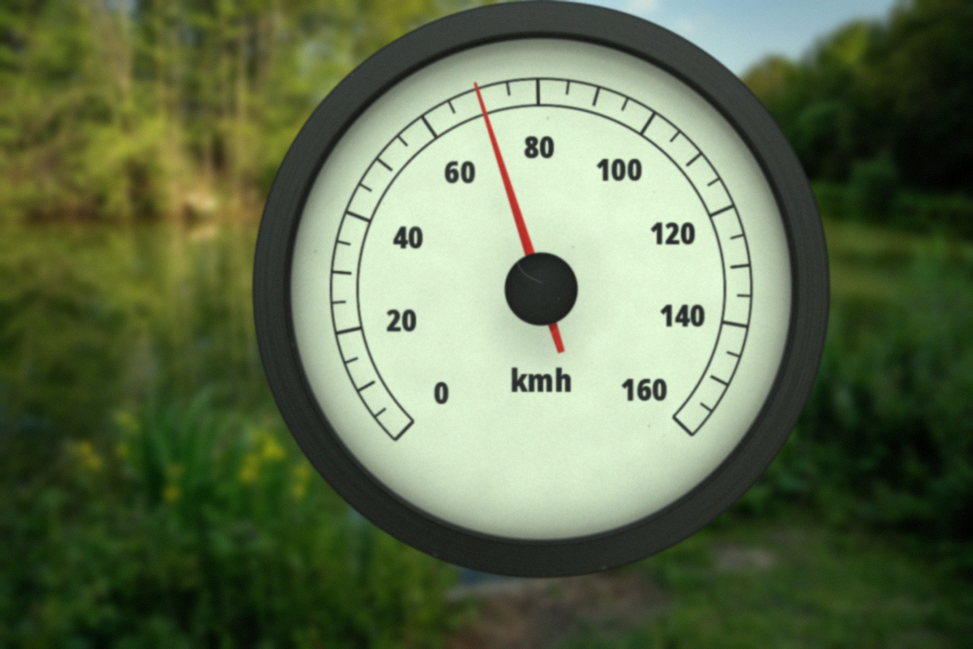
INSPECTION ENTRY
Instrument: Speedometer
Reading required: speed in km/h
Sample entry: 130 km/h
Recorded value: 70 km/h
